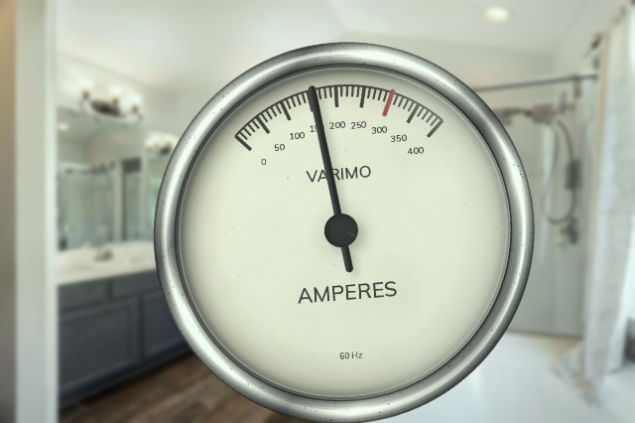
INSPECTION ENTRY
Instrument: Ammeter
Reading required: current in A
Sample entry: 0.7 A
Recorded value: 160 A
